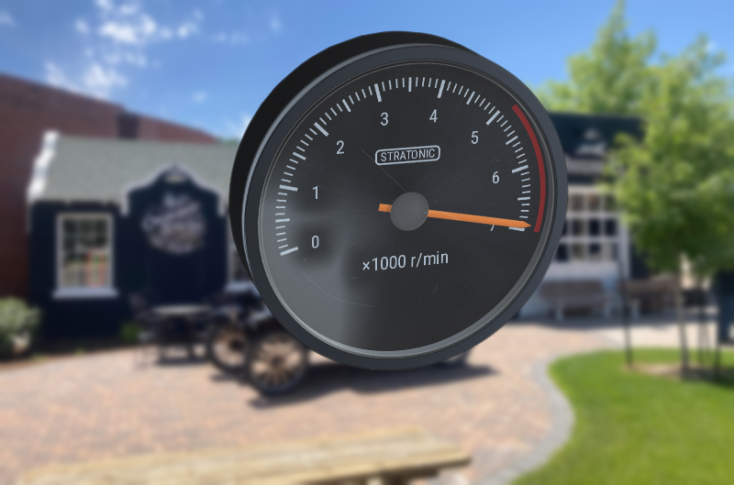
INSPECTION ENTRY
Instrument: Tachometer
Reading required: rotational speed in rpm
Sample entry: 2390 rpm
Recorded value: 6900 rpm
